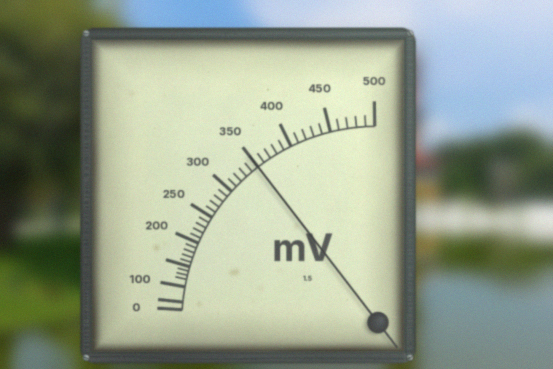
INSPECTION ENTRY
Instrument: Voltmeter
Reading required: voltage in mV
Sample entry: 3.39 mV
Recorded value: 350 mV
